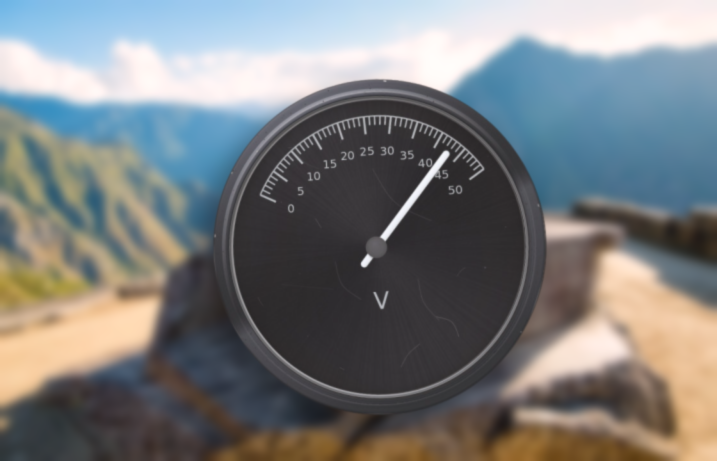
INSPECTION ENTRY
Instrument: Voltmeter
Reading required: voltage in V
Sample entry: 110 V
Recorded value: 43 V
